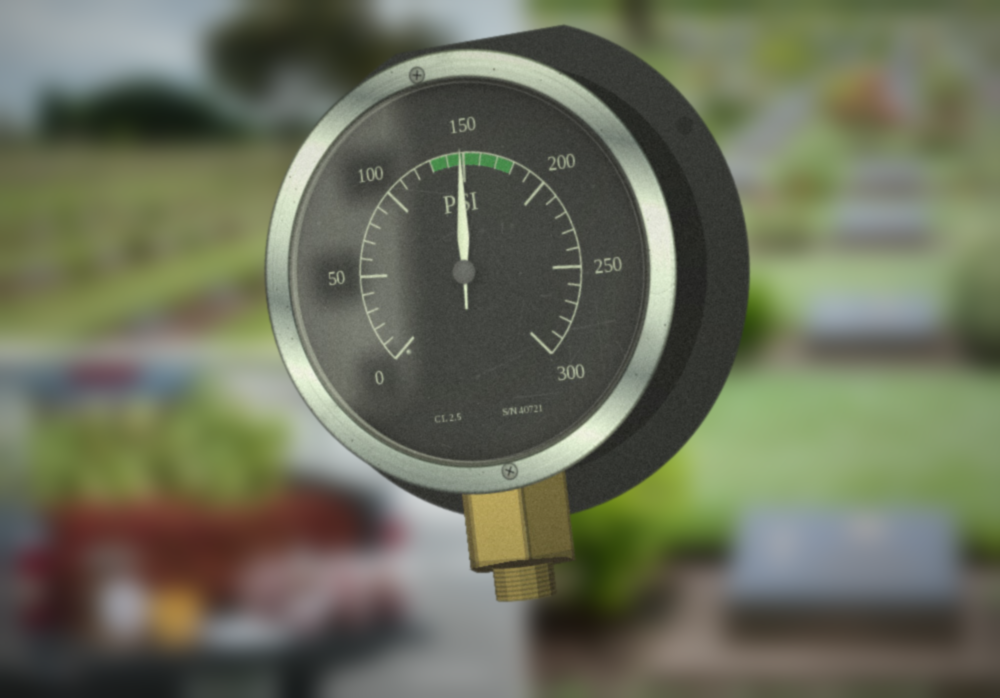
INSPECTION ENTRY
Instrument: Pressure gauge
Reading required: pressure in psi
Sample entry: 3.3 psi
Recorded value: 150 psi
